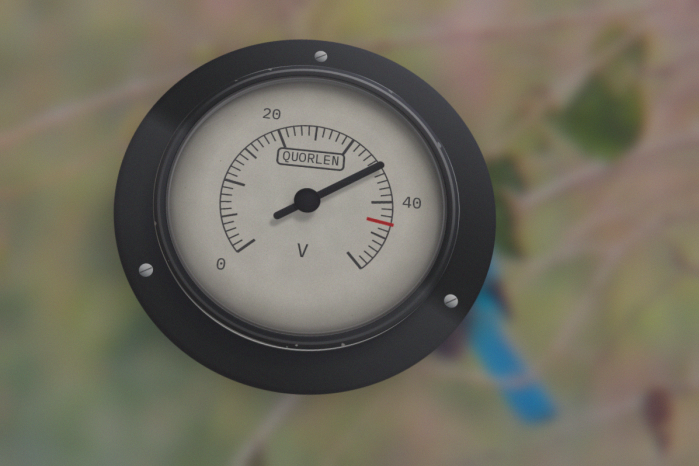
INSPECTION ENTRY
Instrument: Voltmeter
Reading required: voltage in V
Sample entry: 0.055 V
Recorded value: 35 V
